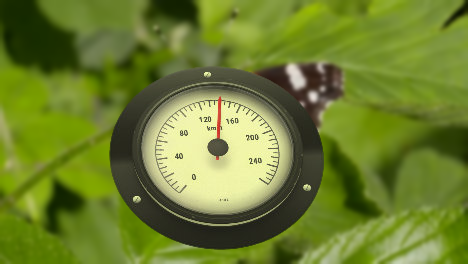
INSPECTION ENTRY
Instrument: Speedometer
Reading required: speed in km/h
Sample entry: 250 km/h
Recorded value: 140 km/h
